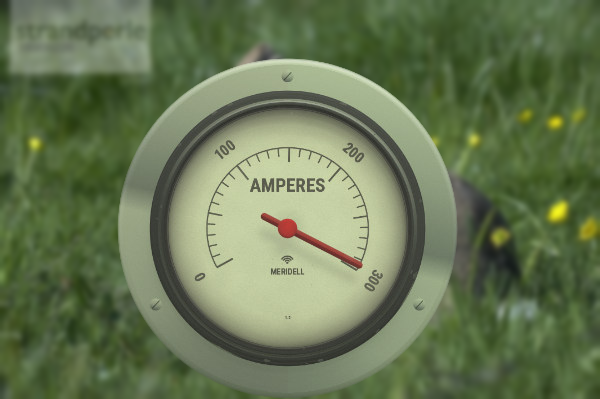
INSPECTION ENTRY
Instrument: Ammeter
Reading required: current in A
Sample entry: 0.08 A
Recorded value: 295 A
